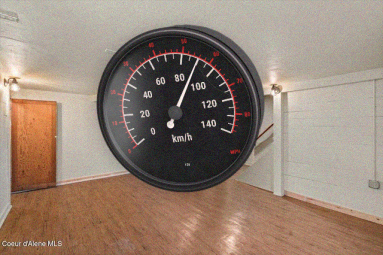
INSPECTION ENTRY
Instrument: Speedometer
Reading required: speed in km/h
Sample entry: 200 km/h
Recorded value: 90 km/h
